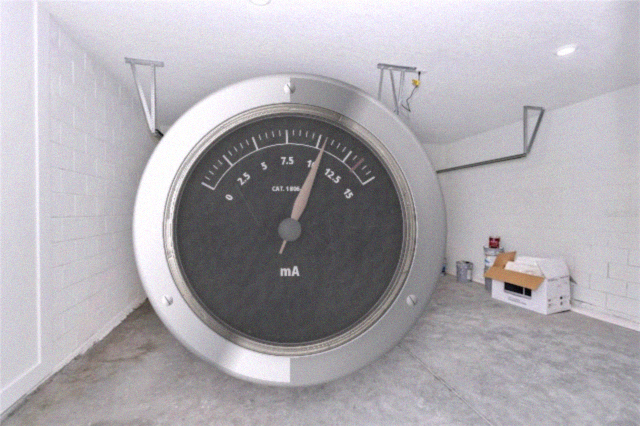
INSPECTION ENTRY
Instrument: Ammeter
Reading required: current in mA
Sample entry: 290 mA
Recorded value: 10.5 mA
